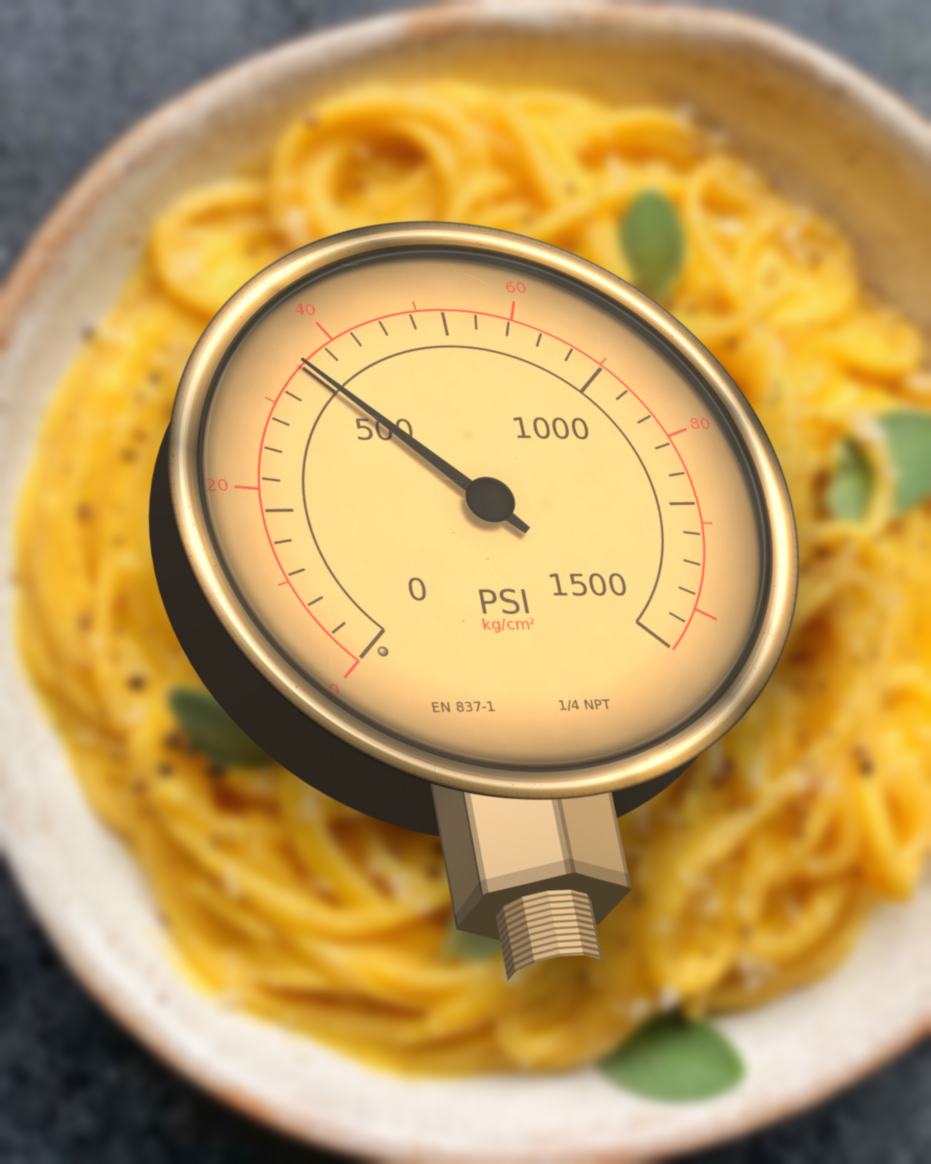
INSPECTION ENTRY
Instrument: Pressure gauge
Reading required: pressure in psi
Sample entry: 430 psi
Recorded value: 500 psi
